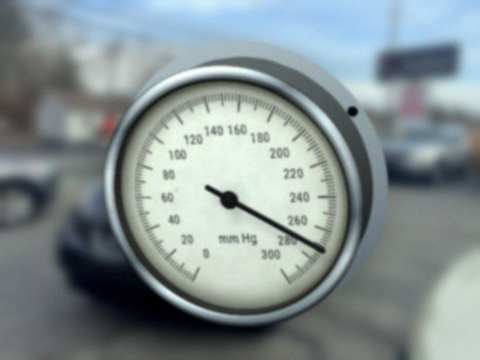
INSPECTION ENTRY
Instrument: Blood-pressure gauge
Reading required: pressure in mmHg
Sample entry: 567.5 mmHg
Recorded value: 270 mmHg
